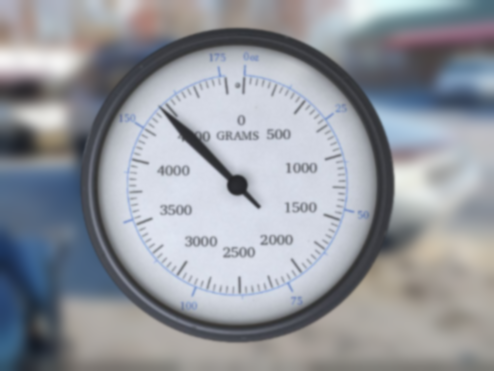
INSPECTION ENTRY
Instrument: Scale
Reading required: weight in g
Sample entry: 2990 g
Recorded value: 4450 g
